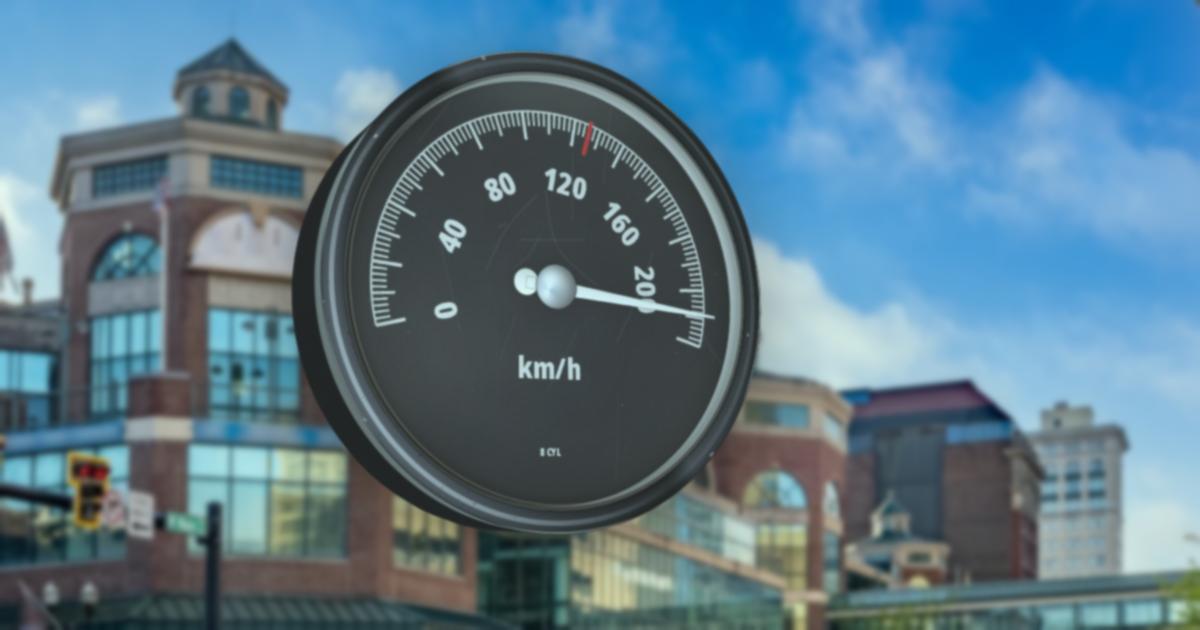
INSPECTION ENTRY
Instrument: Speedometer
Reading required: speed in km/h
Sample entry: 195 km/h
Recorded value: 210 km/h
